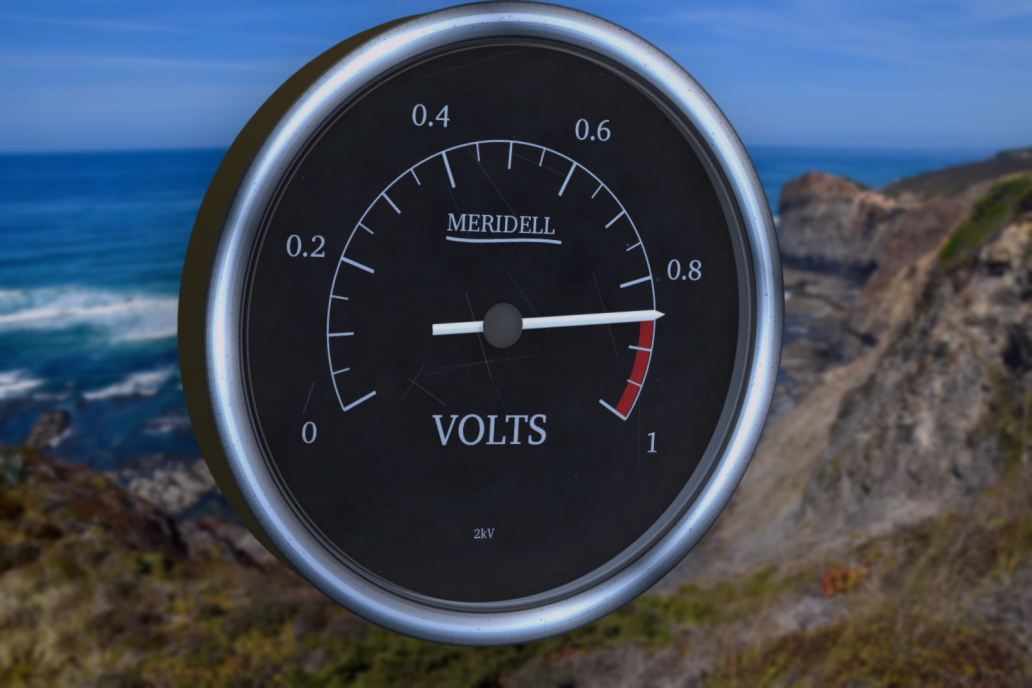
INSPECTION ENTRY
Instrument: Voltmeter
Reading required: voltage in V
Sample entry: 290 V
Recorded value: 0.85 V
